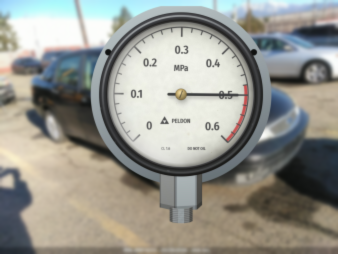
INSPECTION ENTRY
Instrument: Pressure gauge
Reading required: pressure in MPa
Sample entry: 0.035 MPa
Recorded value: 0.5 MPa
